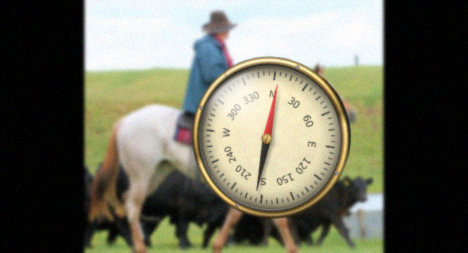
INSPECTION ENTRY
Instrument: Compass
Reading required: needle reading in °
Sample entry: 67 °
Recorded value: 5 °
